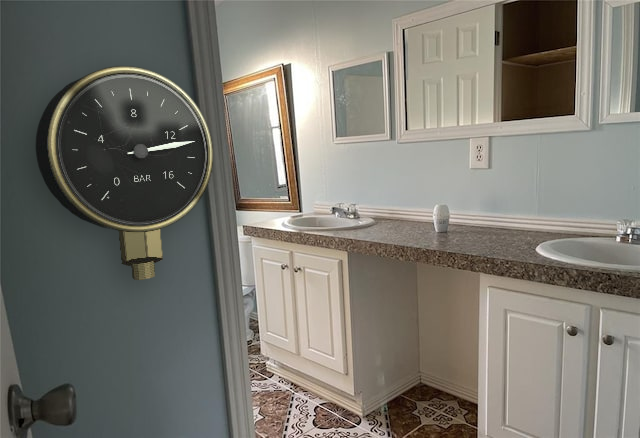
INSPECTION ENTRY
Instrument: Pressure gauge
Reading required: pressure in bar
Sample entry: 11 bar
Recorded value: 13 bar
